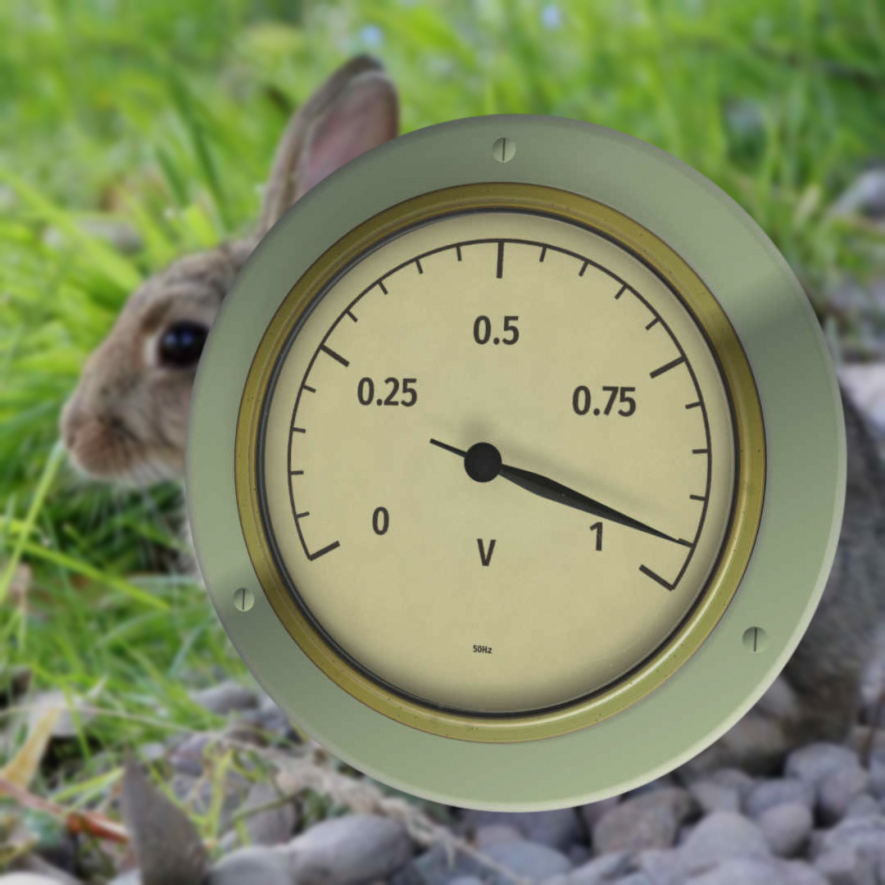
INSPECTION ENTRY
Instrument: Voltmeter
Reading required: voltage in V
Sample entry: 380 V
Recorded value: 0.95 V
